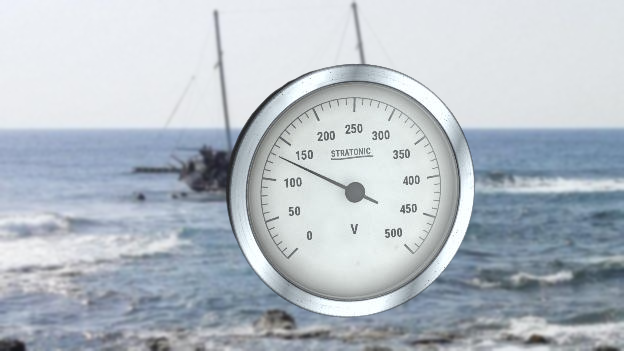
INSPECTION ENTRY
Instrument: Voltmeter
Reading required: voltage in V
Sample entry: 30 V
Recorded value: 130 V
